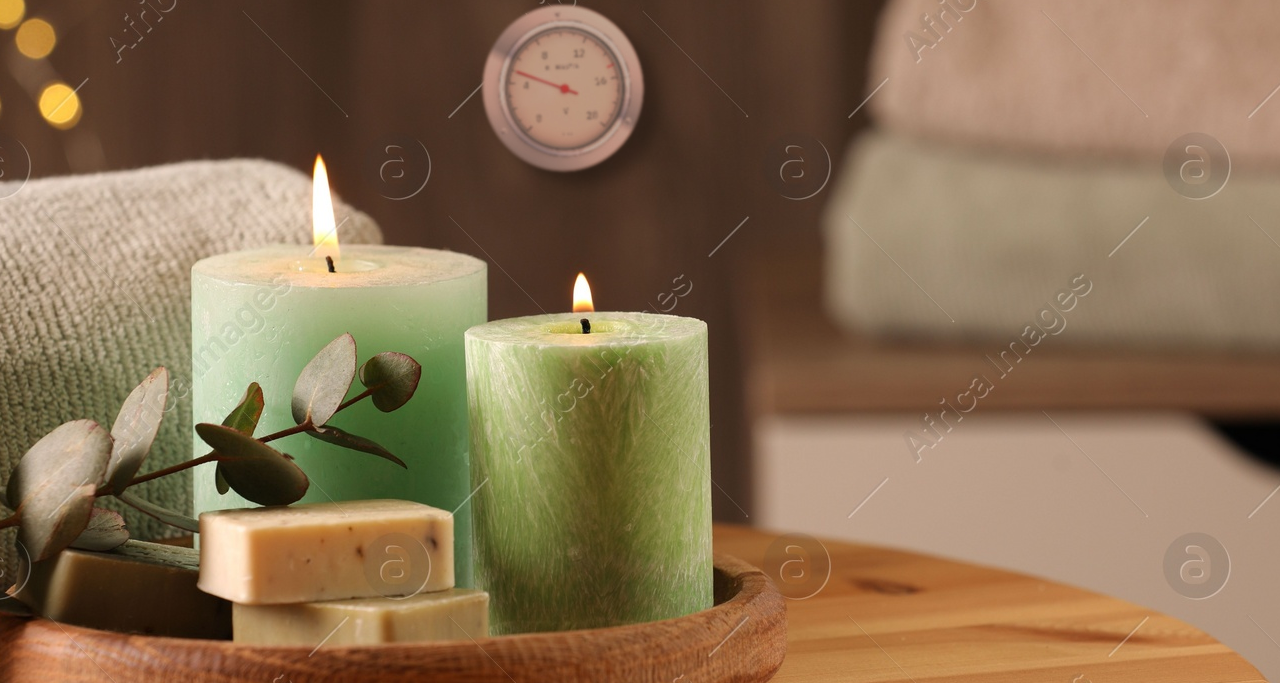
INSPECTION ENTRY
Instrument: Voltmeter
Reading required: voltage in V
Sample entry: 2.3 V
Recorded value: 5 V
